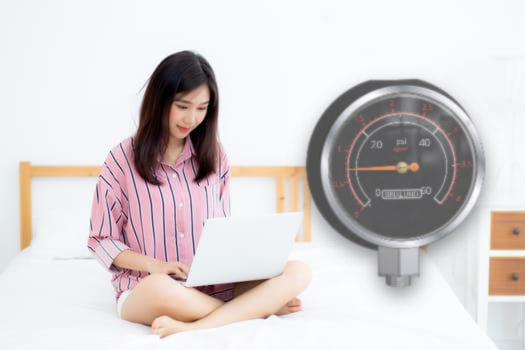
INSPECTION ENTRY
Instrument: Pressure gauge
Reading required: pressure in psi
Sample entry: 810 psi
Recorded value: 10 psi
